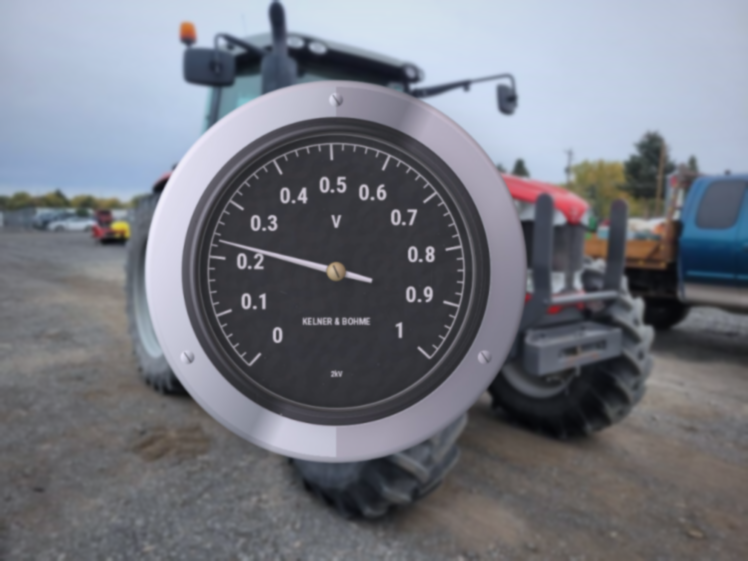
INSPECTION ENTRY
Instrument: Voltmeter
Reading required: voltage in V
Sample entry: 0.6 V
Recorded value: 0.23 V
